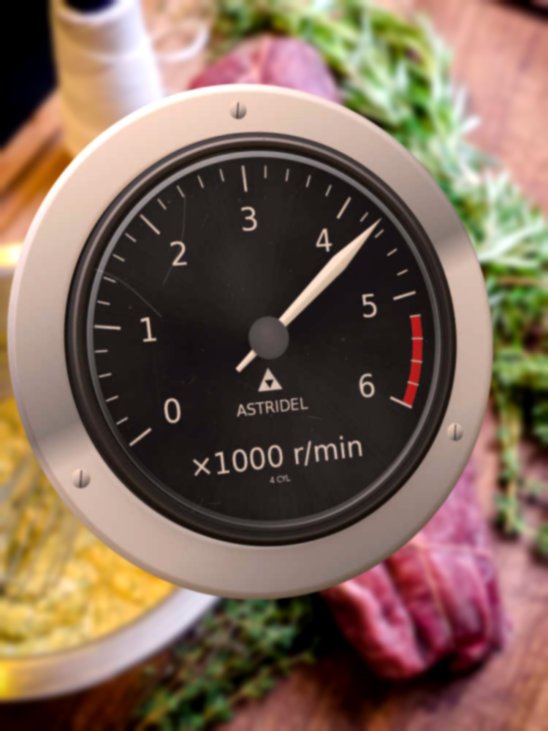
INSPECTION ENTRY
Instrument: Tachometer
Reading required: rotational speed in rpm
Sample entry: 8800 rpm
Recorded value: 4300 rpm
